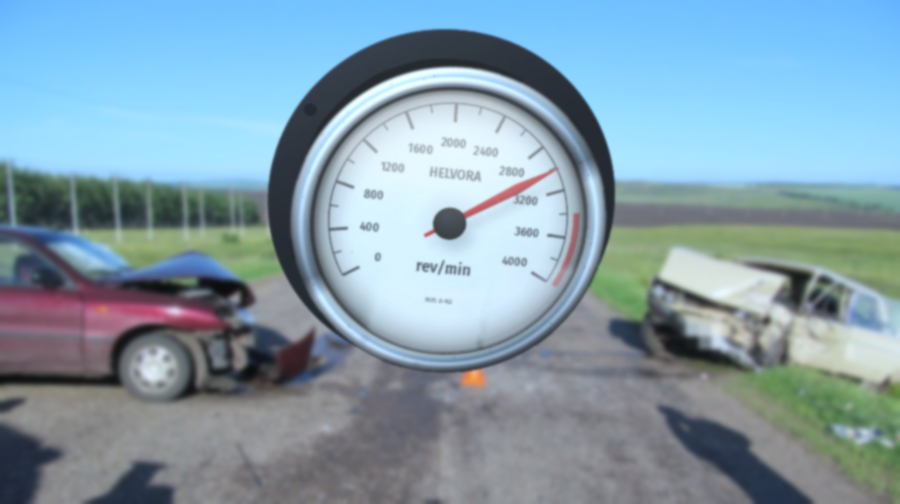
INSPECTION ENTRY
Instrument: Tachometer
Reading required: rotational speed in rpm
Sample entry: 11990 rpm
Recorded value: 3000 rpm
